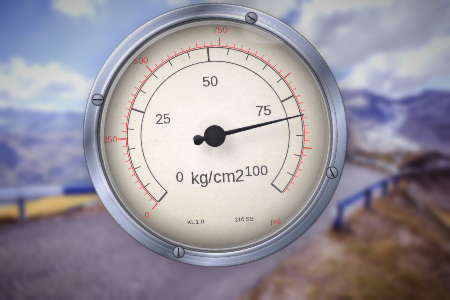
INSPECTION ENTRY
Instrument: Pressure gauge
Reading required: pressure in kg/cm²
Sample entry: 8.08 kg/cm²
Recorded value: 80 kg/cm²
